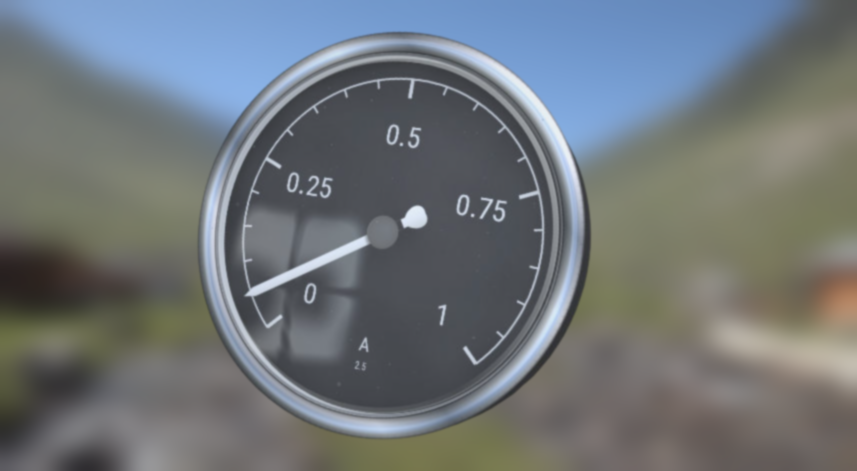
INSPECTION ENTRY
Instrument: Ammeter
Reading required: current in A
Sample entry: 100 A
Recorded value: 0.05 A
